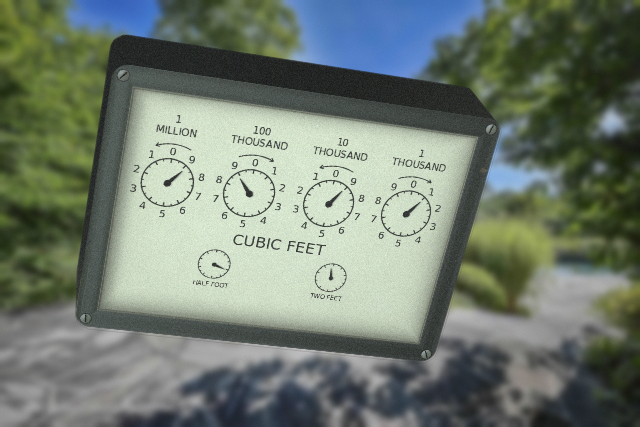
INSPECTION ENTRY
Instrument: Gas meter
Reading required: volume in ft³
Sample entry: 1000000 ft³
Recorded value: 889100 ft³
